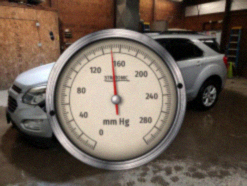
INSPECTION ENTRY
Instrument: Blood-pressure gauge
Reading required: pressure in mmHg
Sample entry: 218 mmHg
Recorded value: 150 mmHg
